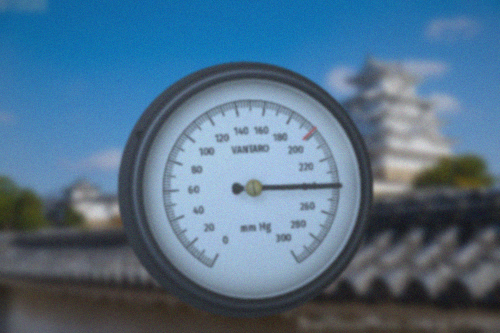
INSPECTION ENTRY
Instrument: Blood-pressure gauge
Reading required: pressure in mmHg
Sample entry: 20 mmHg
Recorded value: 240 mmHg
